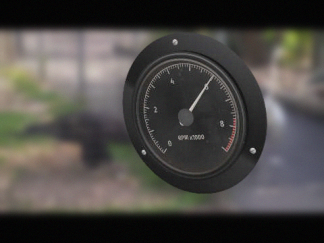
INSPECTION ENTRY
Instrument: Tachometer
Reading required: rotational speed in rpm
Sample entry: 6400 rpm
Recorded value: 6000 rpm
